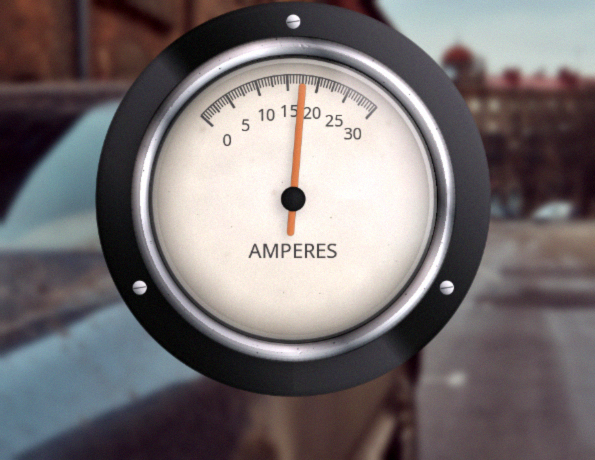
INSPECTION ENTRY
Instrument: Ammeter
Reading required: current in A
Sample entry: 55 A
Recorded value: 17.5 A
